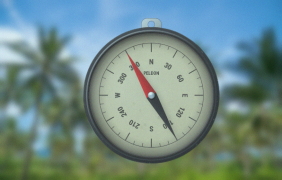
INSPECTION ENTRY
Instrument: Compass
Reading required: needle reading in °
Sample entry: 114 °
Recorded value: 330 °
